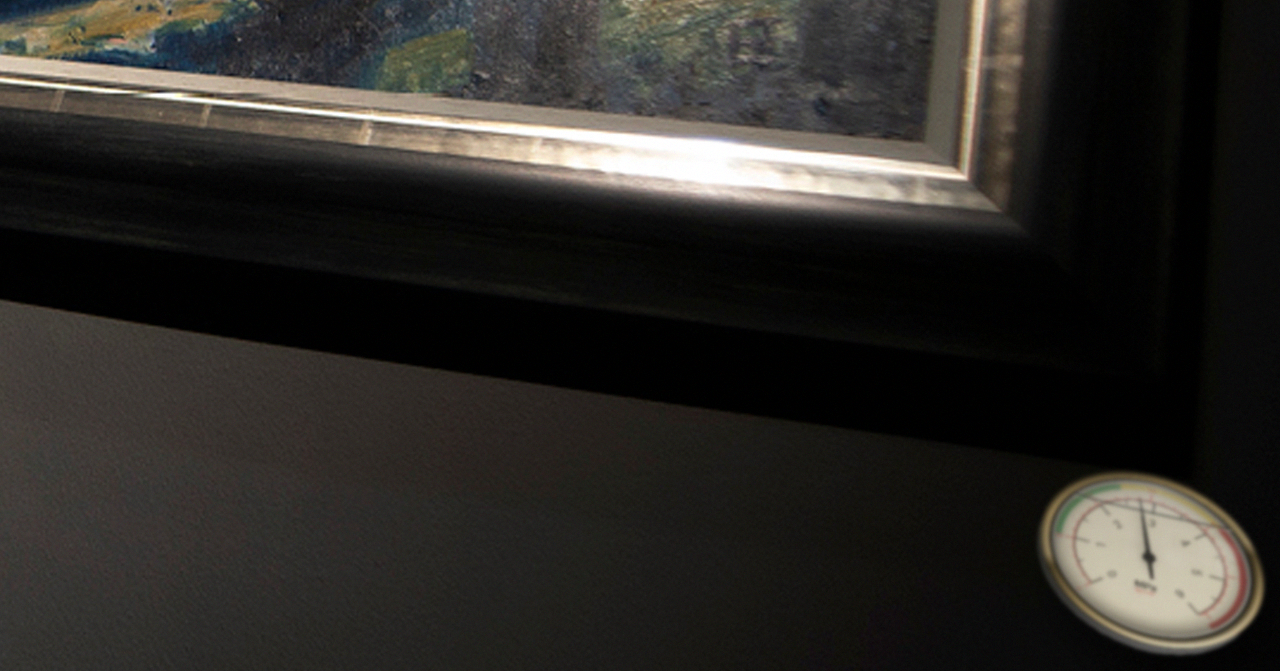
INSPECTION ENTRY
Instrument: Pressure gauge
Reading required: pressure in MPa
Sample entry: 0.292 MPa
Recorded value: 2.75 MPa
